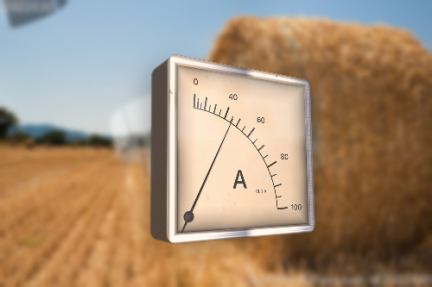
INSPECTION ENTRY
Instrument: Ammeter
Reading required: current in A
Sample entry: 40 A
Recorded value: 45 A
